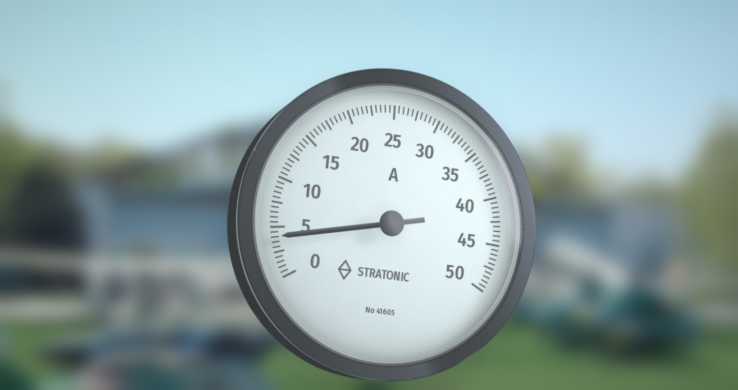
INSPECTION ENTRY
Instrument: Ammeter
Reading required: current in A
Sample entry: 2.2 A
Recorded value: 4 A
